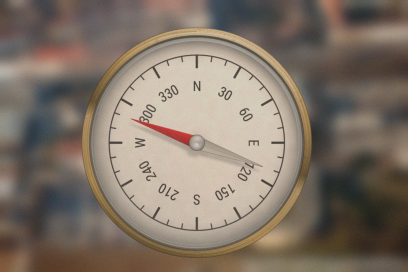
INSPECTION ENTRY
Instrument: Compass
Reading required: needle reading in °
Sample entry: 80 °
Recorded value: 290 °
